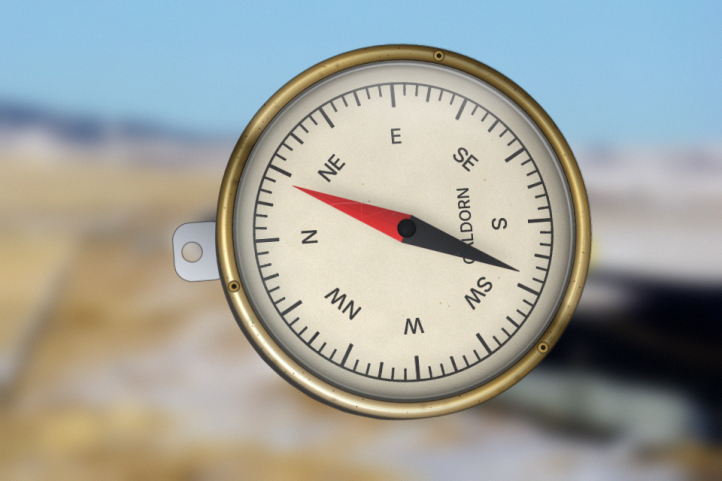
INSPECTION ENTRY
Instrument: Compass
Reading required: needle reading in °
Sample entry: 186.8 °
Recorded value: 25 °
